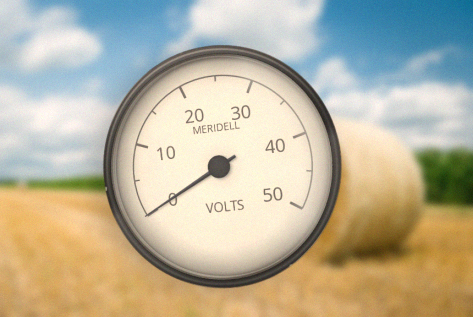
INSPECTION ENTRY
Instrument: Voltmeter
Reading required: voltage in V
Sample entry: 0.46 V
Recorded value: 0 V
